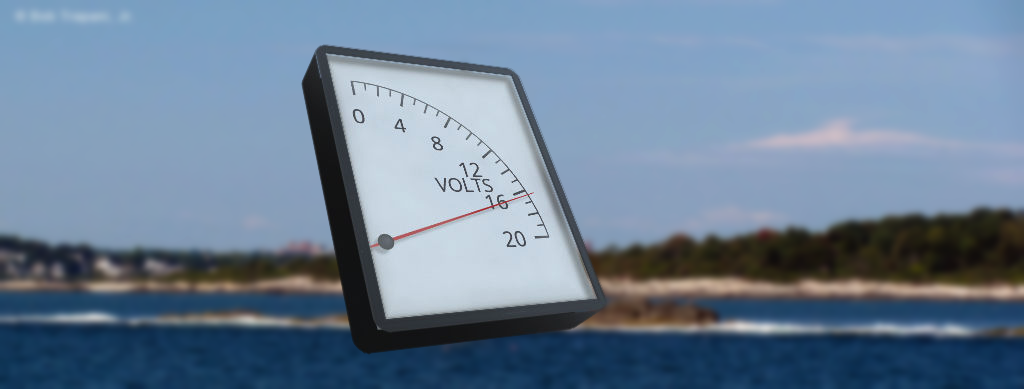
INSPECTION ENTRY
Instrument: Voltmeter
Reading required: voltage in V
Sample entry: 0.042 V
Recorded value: 16.5 V
